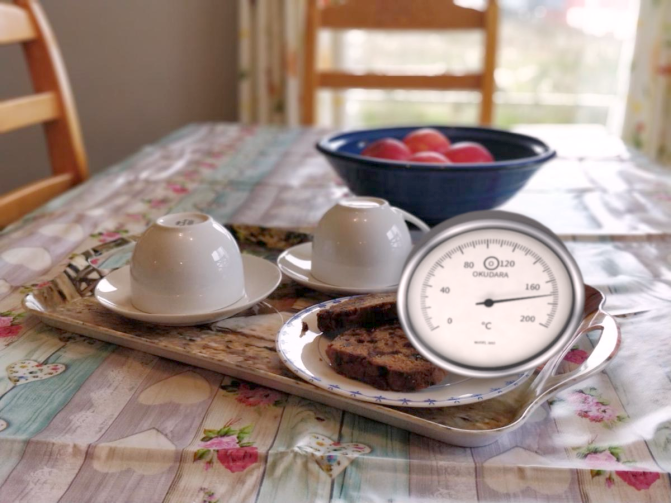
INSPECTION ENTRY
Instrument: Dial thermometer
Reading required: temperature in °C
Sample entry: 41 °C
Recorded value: 170 °C
